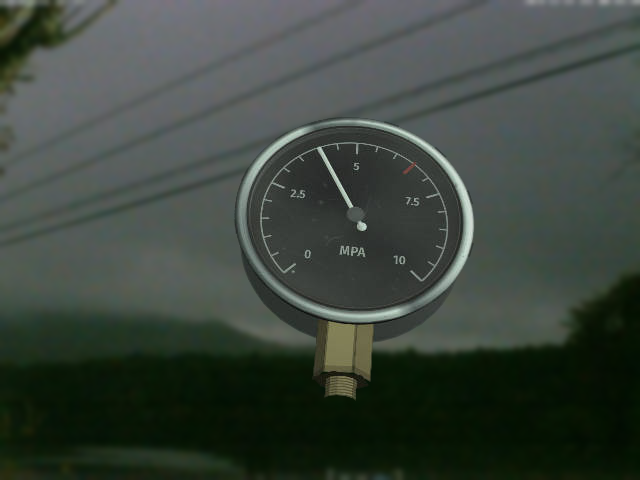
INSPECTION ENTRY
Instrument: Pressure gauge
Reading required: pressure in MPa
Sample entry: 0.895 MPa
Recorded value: 4 MPa
